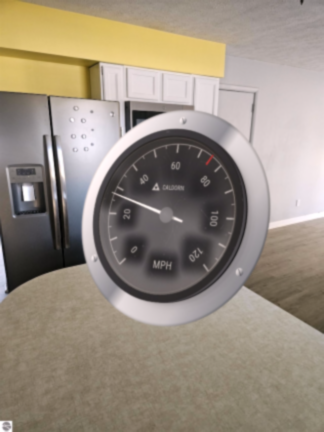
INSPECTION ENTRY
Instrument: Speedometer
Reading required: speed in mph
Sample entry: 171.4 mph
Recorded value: 27.5 mph
